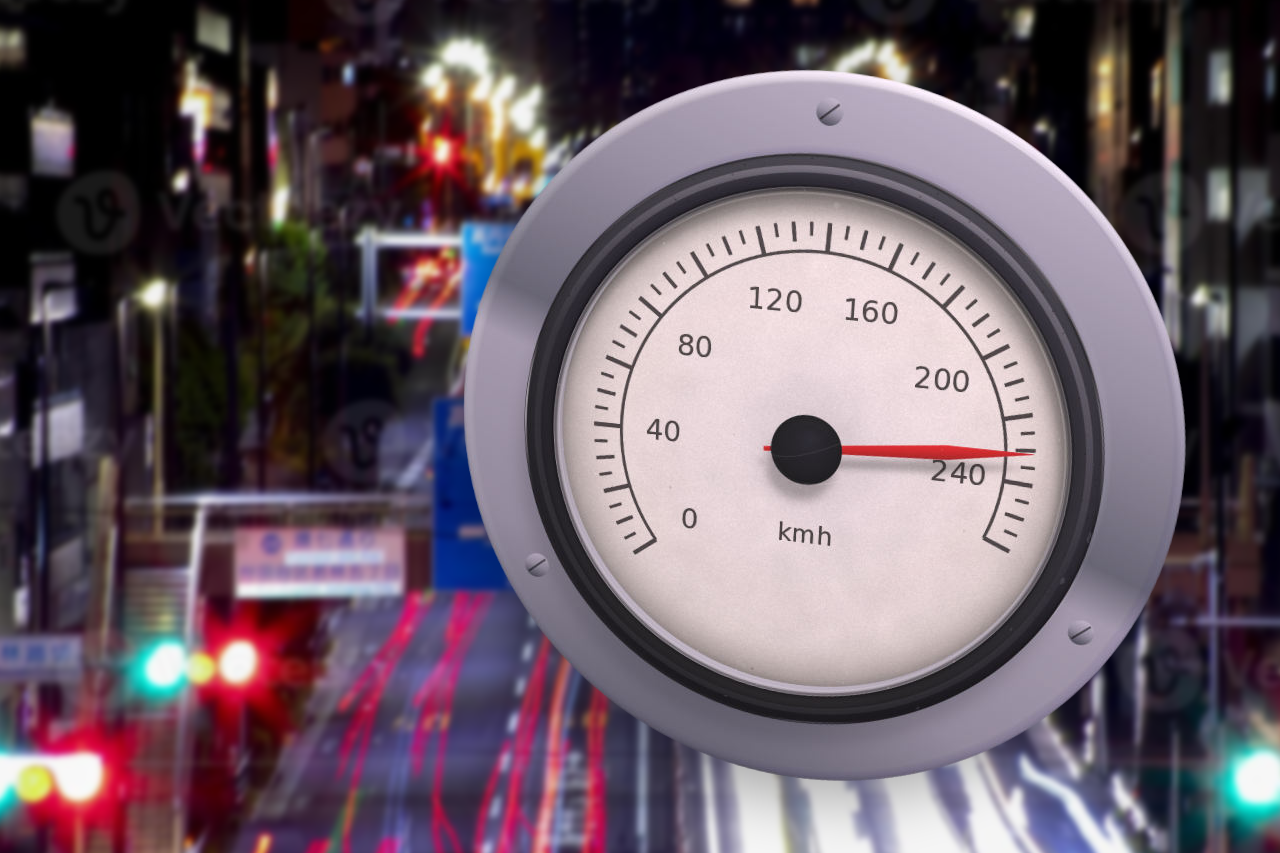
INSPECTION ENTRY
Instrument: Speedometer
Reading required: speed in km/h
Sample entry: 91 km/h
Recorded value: 230 km/h
